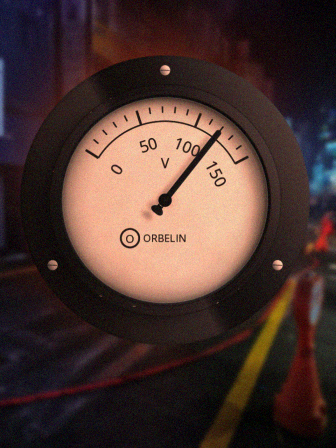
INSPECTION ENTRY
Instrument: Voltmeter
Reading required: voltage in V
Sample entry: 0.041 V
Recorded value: 120 V
